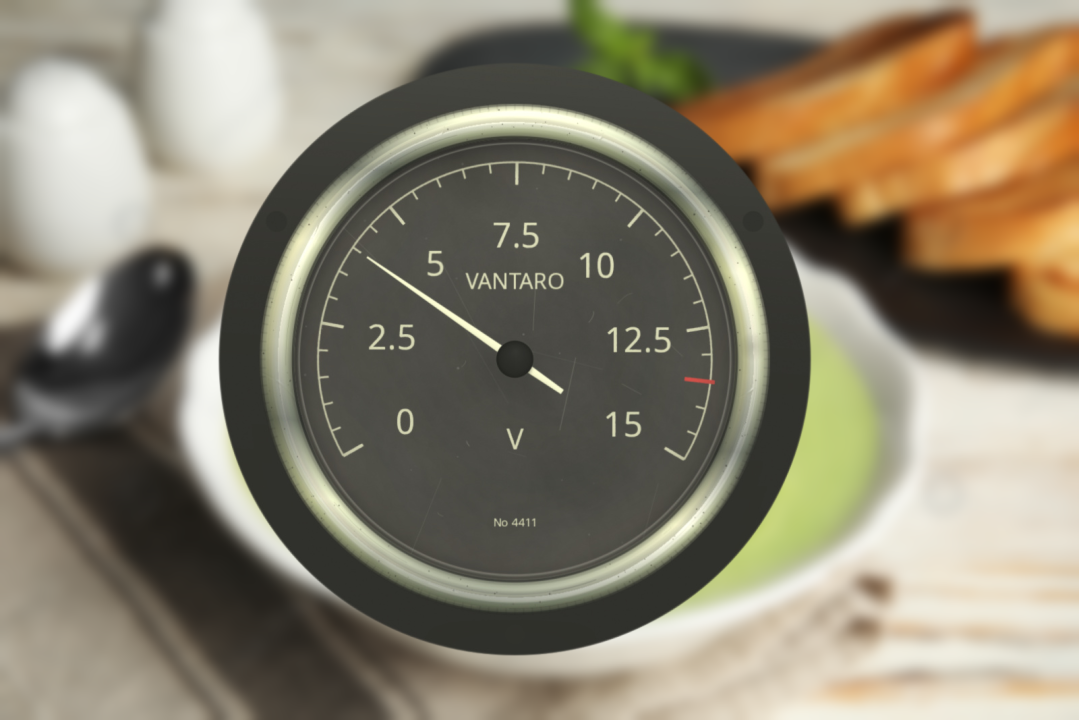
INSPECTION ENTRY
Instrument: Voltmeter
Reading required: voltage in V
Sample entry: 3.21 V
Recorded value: 4 V
